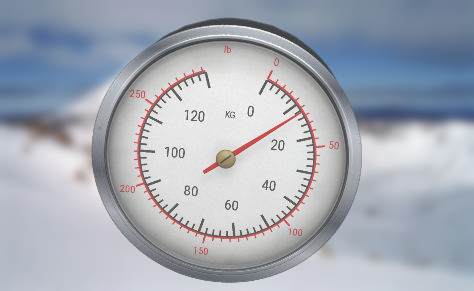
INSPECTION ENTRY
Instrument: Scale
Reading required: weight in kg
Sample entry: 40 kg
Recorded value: 12 kg
